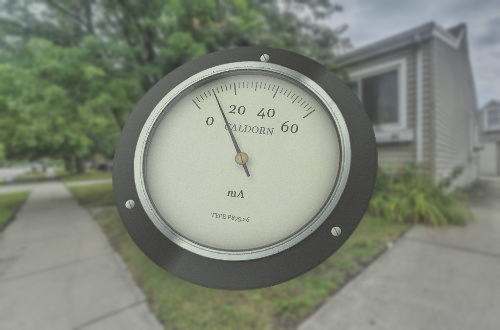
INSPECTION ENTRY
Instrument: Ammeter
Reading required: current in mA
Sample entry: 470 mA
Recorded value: 10 mA
